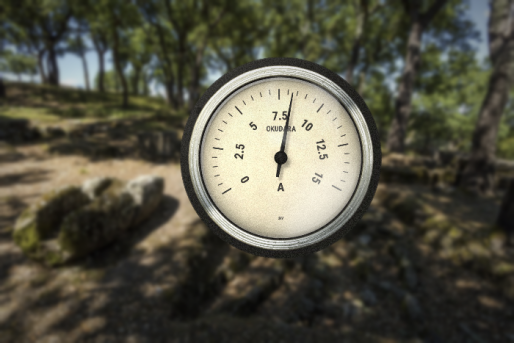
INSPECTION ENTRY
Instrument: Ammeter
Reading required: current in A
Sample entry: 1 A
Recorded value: 8.25 A
